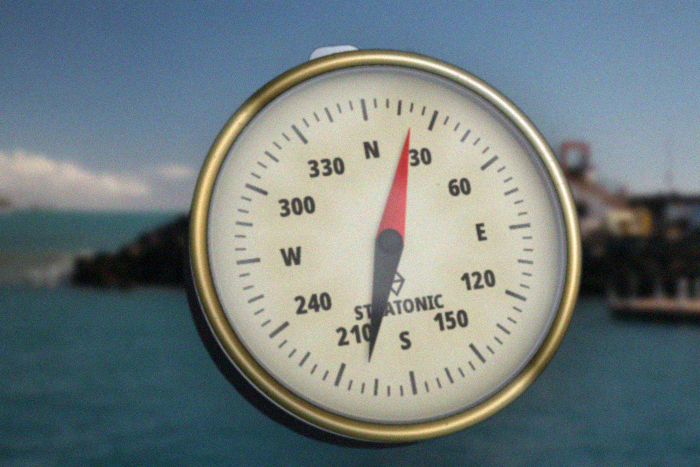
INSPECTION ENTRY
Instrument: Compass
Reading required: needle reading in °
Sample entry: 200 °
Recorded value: 20 °
